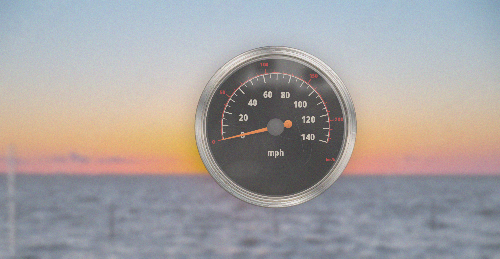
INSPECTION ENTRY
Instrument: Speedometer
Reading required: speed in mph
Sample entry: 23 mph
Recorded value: 0 mph
